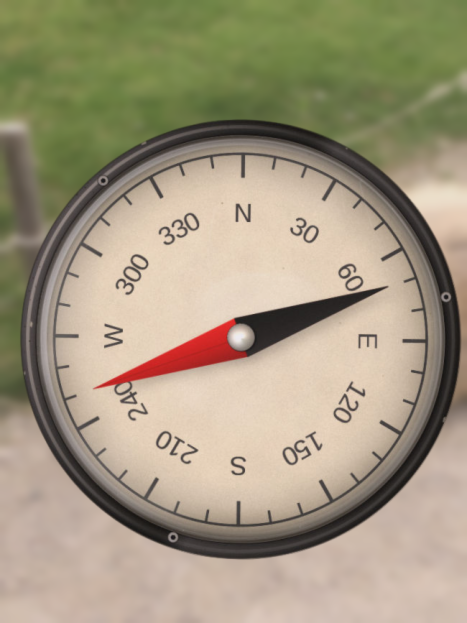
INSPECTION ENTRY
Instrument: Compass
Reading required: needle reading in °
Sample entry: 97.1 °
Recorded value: 250 °
